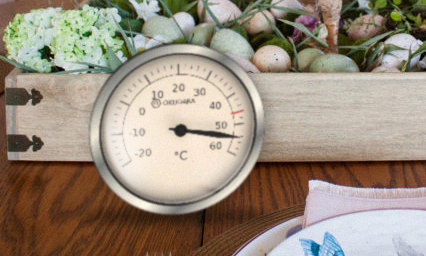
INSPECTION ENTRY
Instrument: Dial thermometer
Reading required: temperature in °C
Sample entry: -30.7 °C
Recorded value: 54 °C
